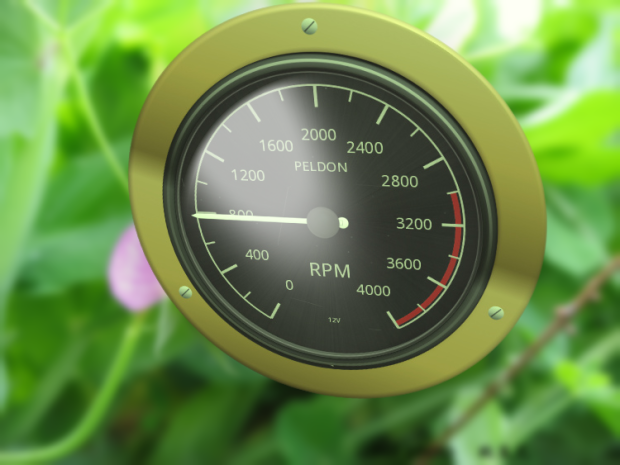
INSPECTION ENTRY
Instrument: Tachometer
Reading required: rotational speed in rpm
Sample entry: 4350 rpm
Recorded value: 800 rpm
